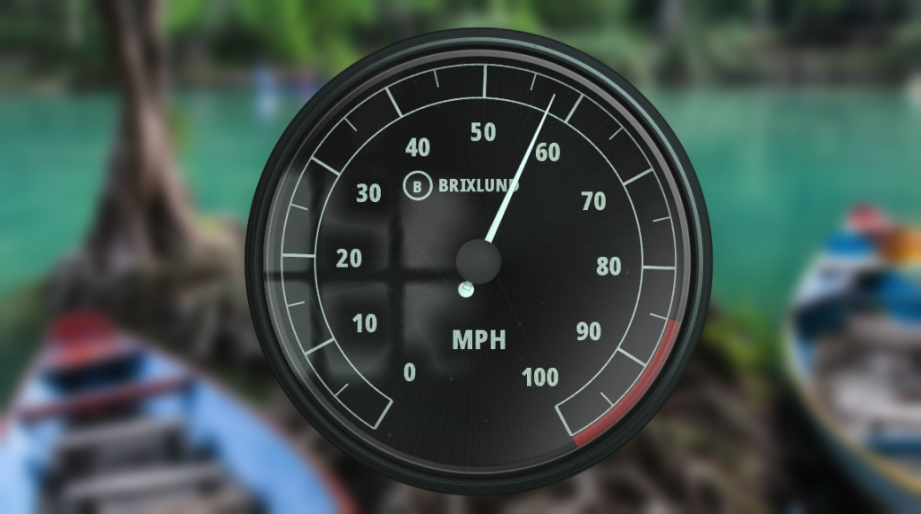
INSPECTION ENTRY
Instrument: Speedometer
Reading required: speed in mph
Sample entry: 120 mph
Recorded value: 57.5 mph
